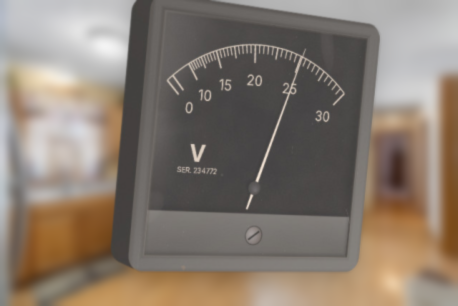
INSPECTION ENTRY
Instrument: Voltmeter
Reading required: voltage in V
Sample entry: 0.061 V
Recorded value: 25 V
